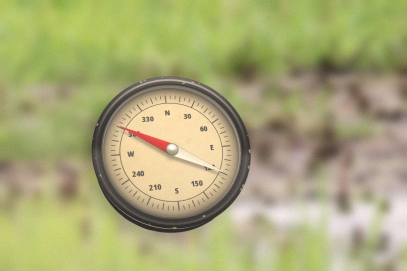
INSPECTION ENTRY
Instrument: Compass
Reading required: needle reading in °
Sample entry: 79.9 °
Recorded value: 300 °
